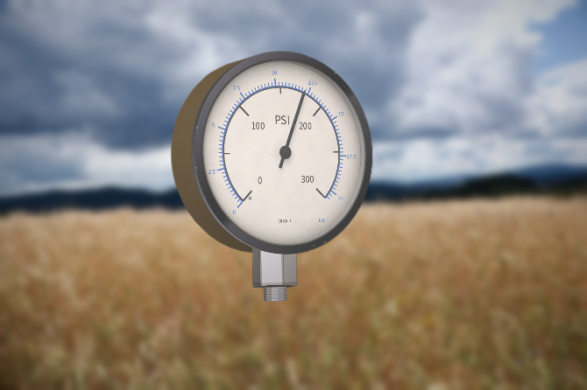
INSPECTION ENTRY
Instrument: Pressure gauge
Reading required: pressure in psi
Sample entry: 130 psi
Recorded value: 175 psi
